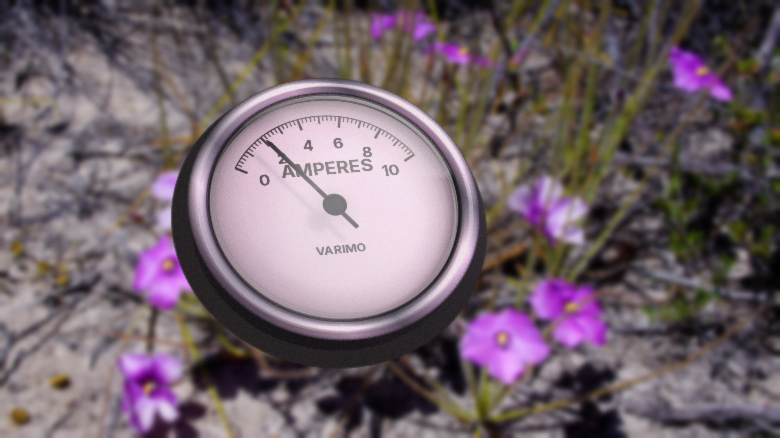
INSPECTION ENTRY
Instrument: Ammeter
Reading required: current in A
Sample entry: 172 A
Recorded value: 2 A
